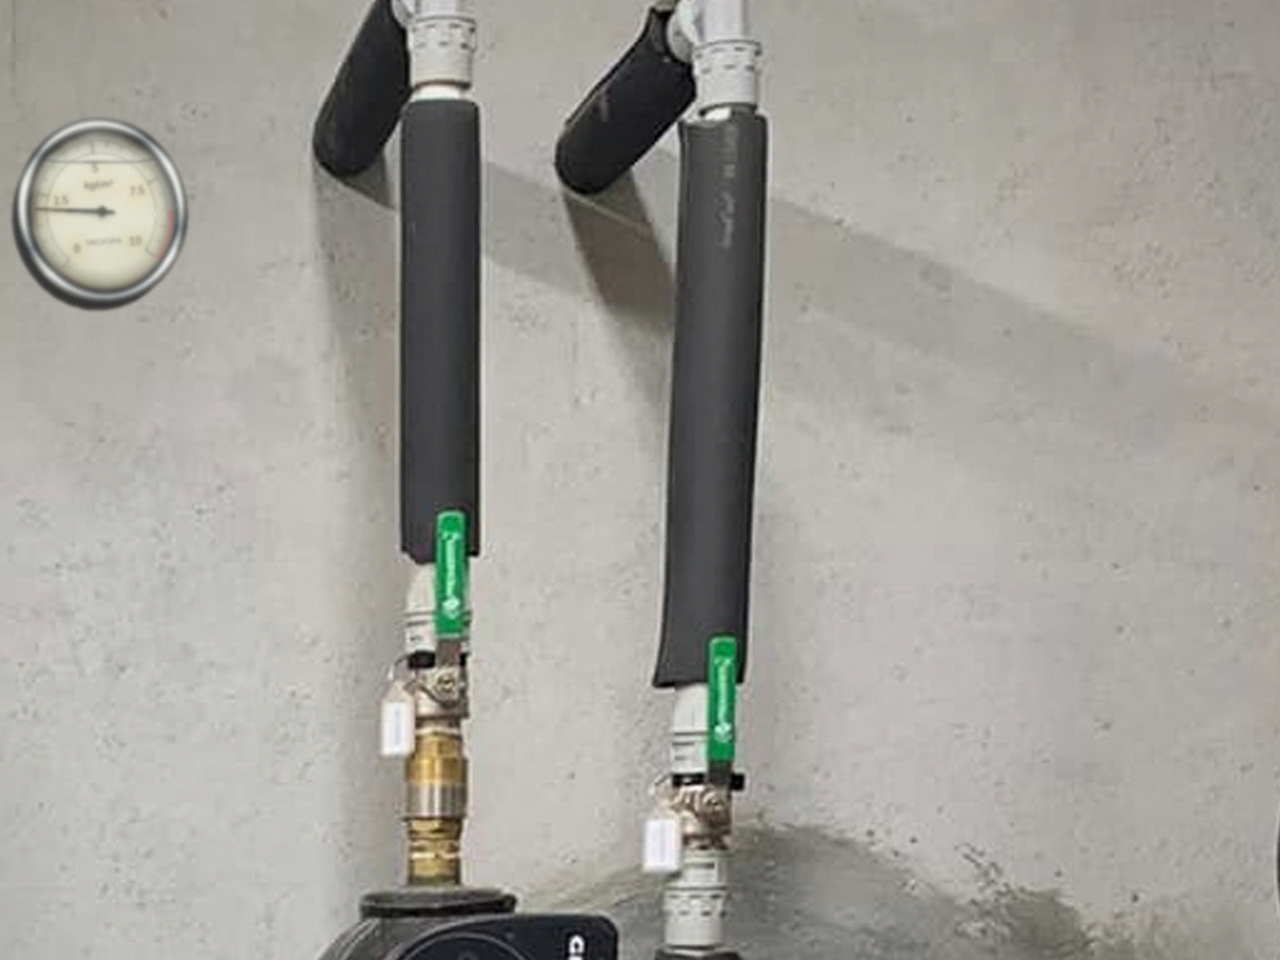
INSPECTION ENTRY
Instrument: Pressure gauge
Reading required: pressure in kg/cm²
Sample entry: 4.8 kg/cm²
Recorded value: 2 kg/cm²
